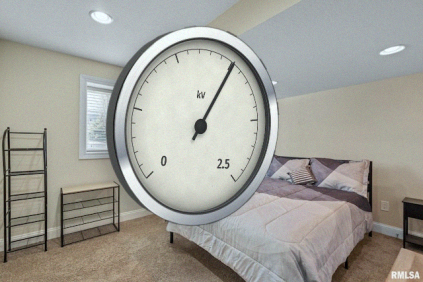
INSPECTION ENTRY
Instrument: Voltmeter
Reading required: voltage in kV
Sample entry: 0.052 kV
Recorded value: 1.5 kV
